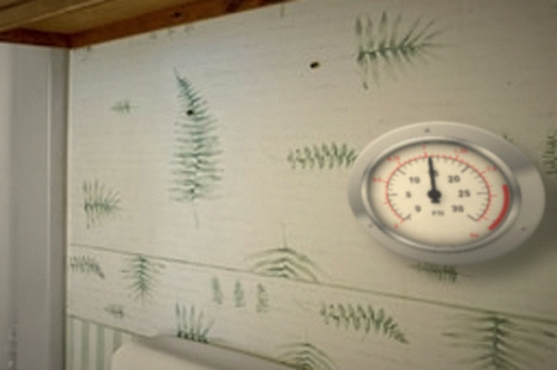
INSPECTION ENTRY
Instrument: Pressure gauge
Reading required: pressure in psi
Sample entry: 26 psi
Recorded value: 15 psi
